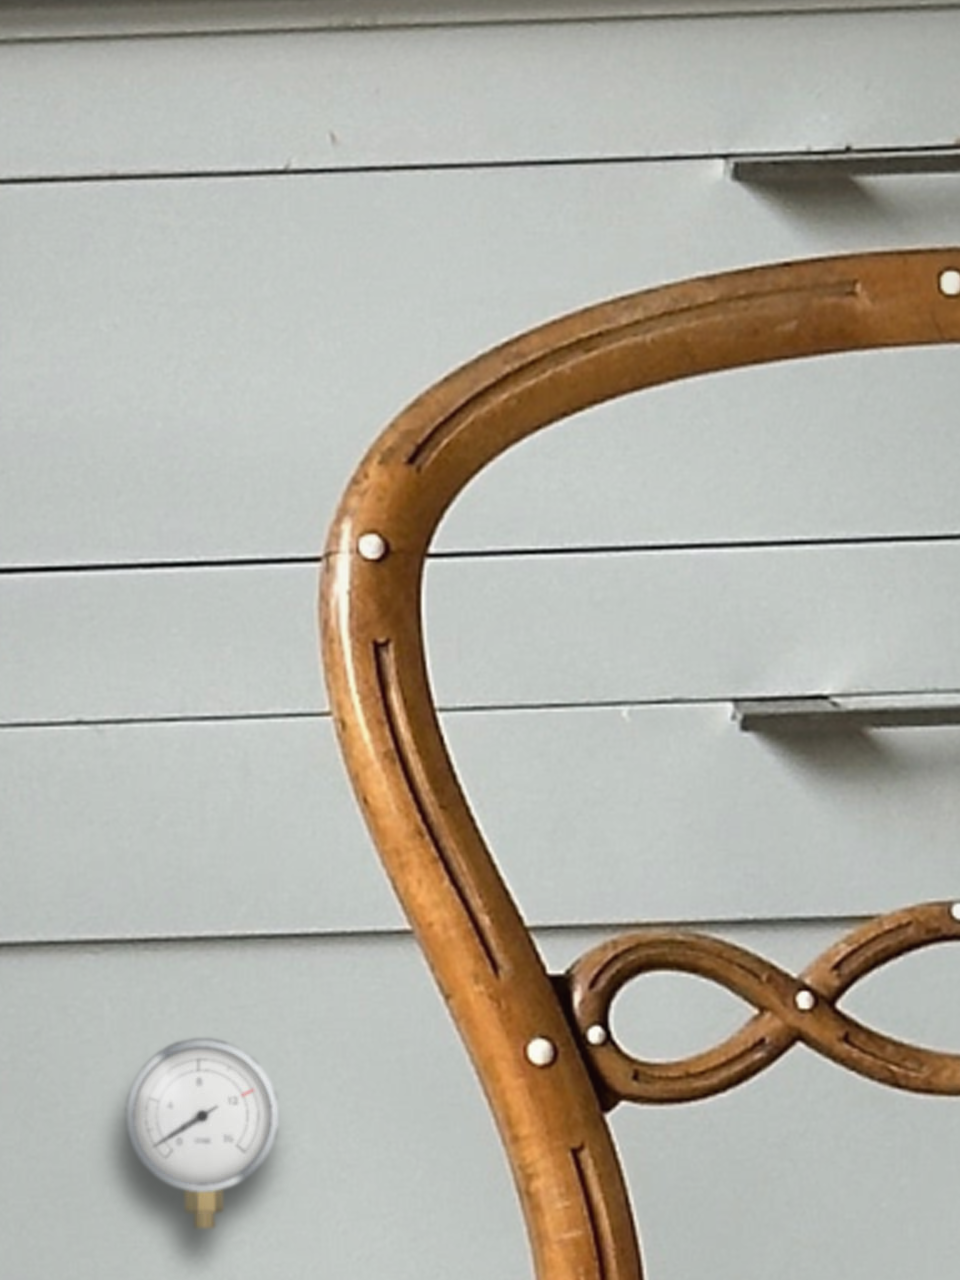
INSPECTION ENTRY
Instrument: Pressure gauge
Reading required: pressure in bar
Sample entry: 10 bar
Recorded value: 1 bar
